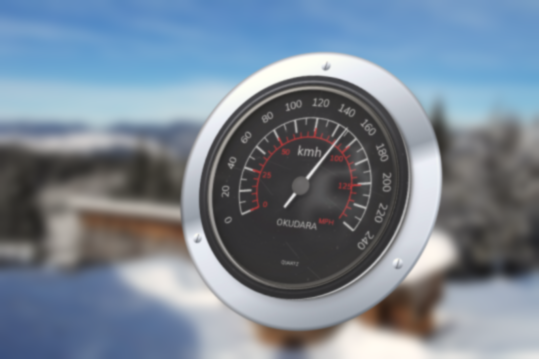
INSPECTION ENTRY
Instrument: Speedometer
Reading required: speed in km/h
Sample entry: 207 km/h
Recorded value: 150 km/h
